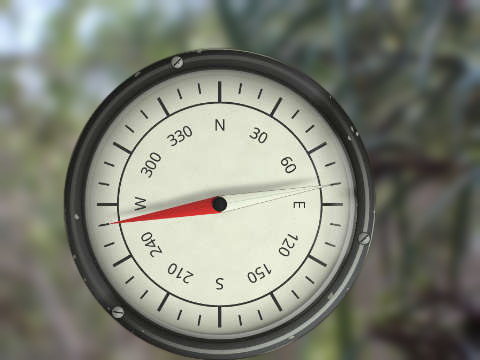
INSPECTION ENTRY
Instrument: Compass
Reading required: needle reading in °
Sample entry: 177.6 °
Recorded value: 260 °
